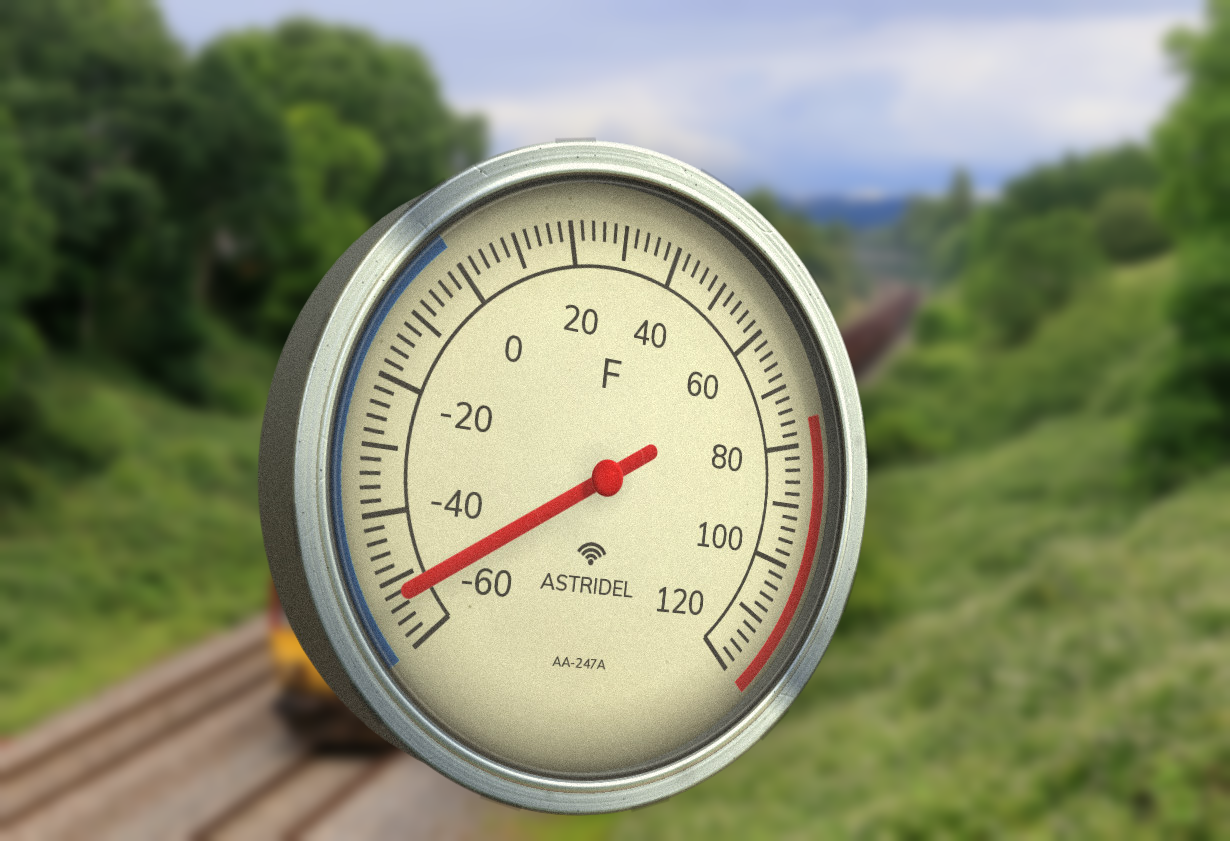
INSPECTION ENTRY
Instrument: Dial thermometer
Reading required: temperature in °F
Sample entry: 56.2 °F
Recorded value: -52 °F
